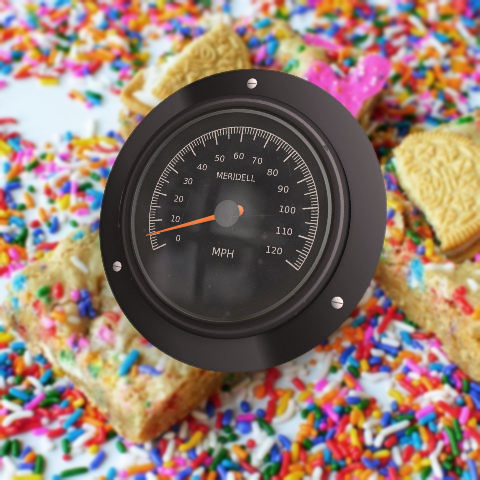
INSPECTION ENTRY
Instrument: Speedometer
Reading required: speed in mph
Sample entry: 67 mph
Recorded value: 5 mph
